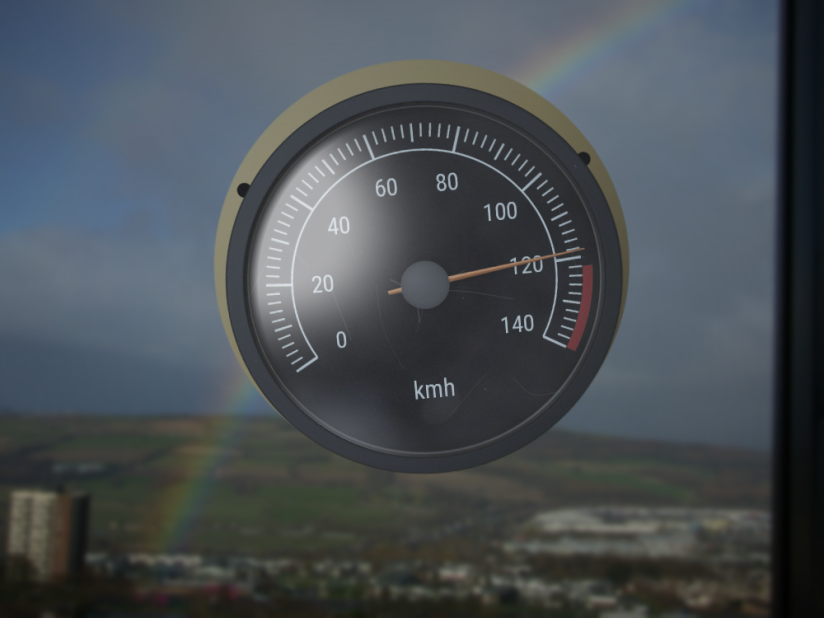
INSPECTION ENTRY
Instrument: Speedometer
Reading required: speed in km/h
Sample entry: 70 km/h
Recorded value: 118 km/h
